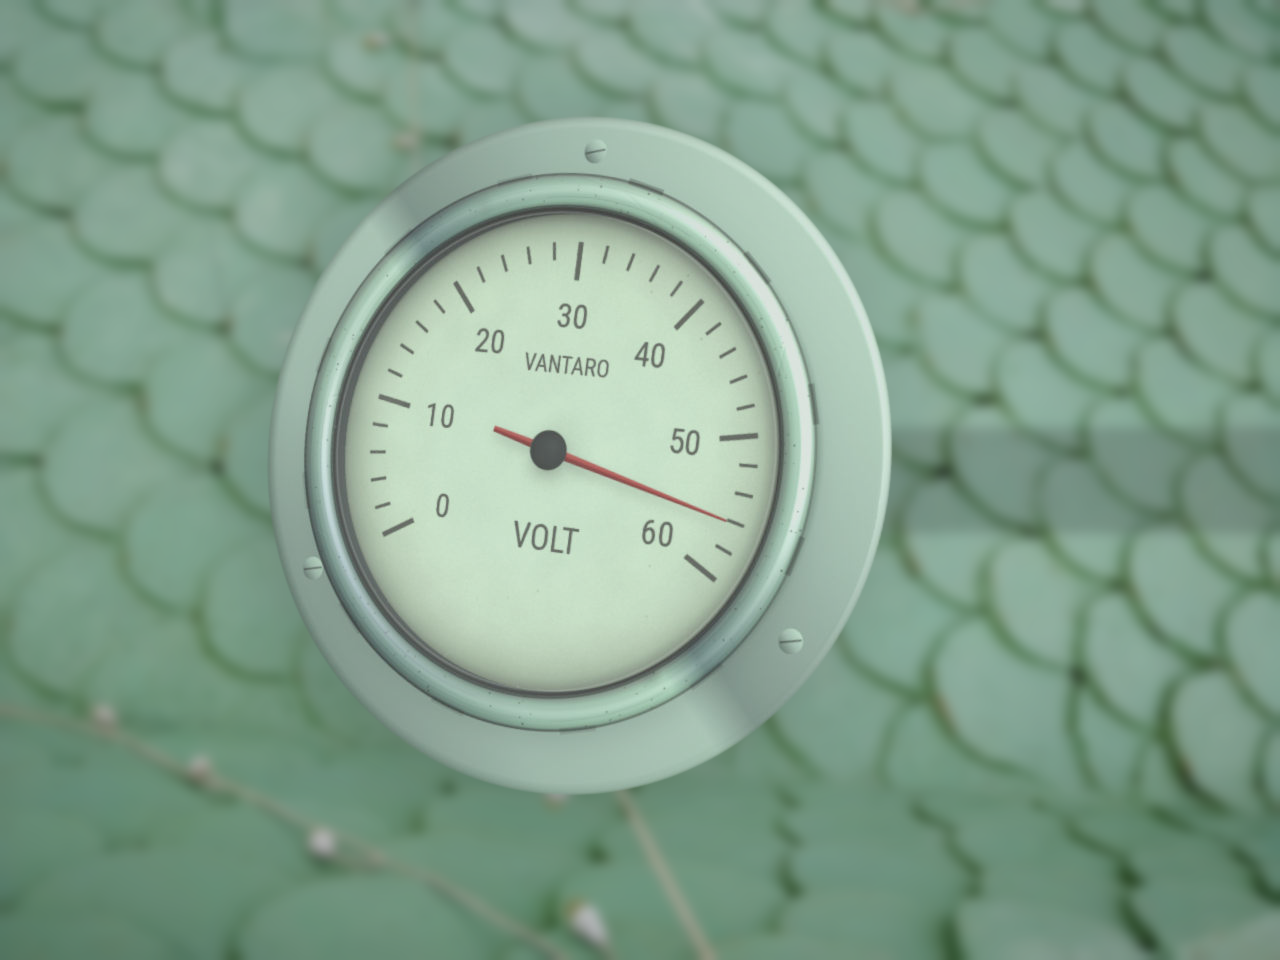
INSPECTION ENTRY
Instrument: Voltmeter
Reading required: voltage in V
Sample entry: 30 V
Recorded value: 56 V
